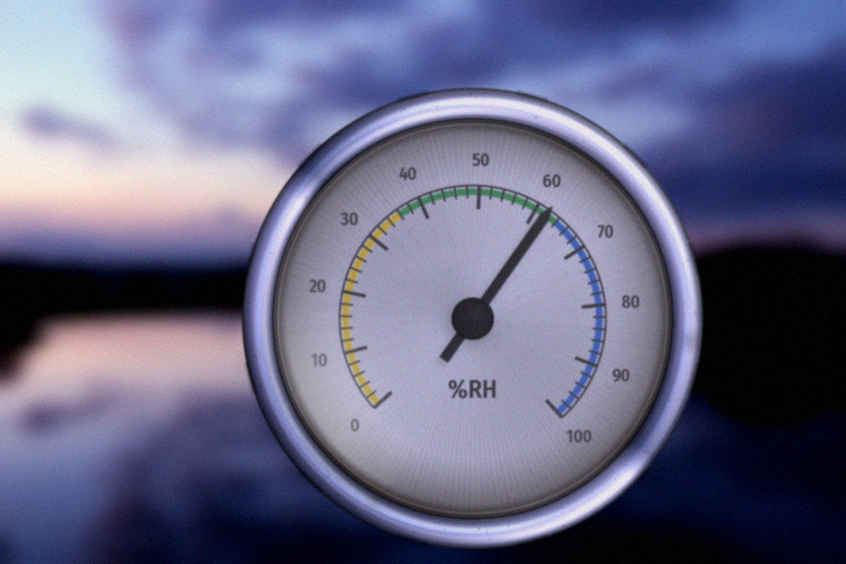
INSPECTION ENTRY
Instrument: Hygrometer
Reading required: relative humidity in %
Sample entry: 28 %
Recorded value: 62 %
